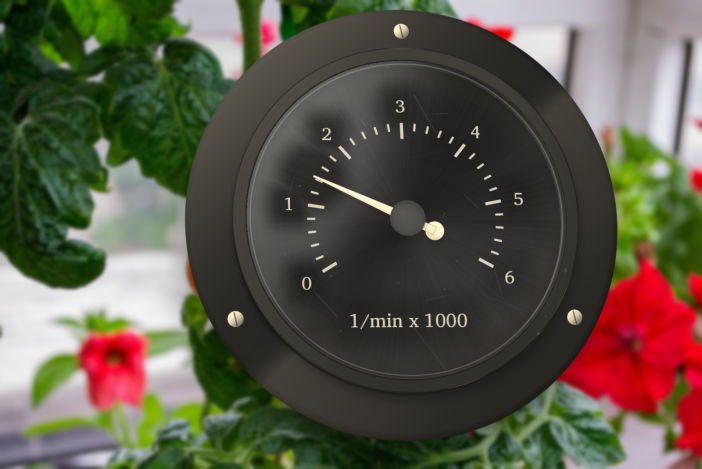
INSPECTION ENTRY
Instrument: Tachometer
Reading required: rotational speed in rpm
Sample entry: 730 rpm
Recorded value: 1400 rpm
